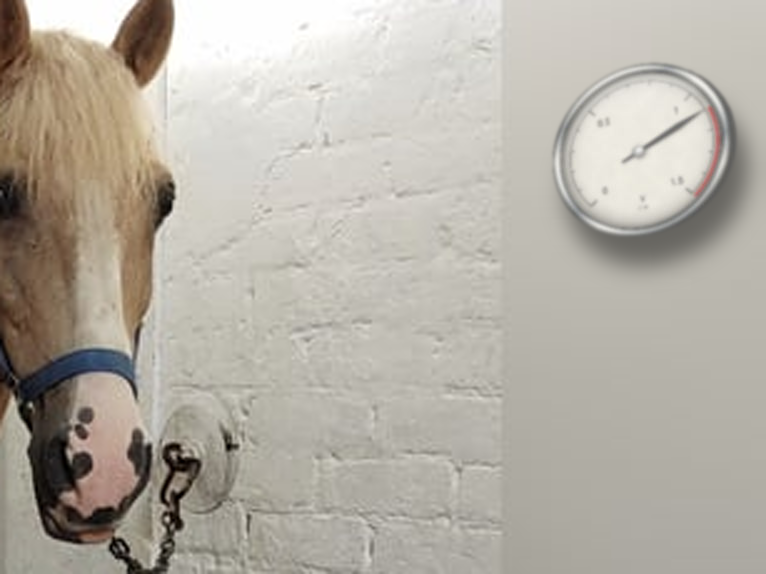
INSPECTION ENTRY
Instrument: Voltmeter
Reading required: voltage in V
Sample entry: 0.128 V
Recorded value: 1.1 V
